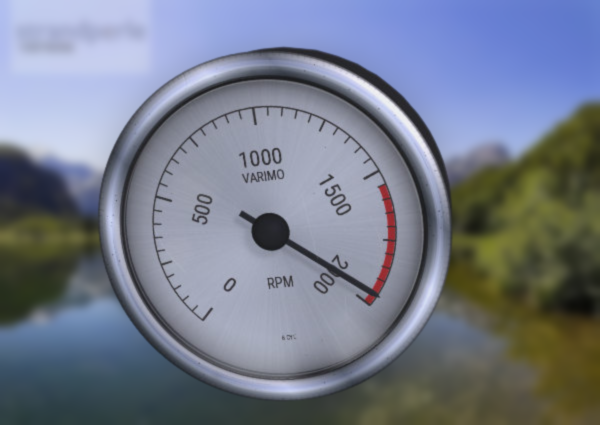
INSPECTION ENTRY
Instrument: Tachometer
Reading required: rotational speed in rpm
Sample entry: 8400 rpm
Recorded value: 1950 rpm
